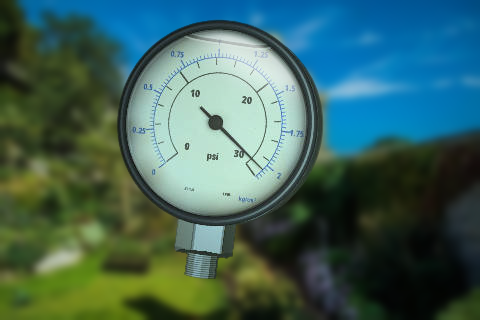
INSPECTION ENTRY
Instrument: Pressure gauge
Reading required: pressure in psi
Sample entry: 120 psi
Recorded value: 29 psi
